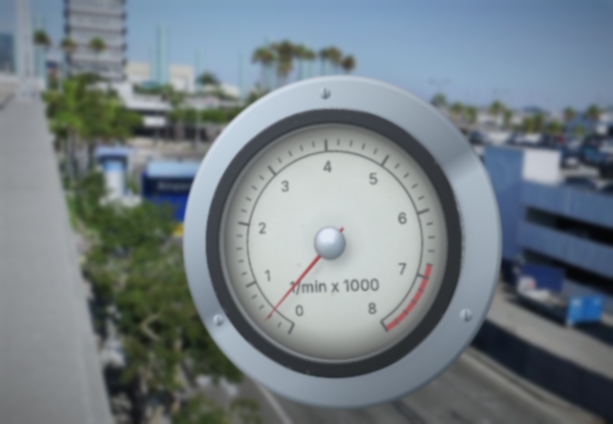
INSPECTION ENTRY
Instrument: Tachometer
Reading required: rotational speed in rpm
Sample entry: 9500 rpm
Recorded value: 400 rpm
